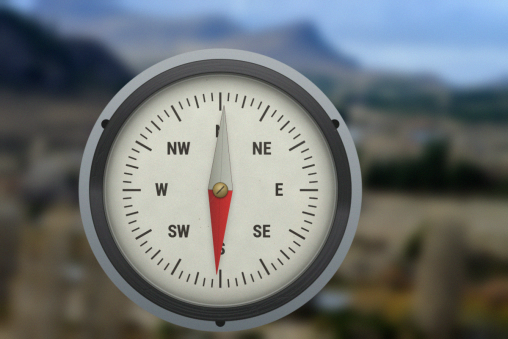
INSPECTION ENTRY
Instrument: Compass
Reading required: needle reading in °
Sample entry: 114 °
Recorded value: 182.5 °
